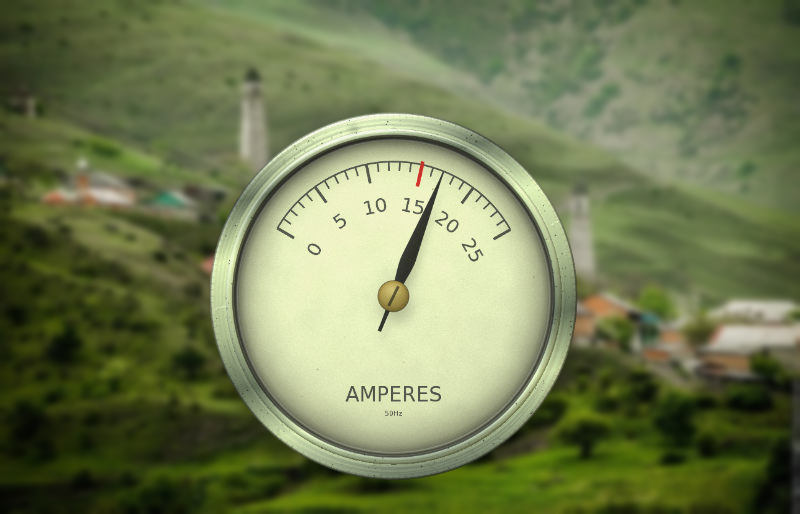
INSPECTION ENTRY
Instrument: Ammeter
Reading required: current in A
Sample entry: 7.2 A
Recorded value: 17 A
